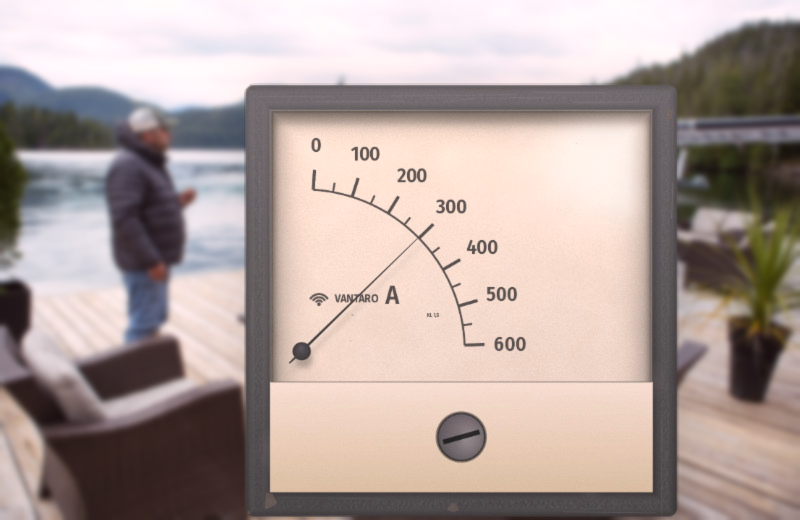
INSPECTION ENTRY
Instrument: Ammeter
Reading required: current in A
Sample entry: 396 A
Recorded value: 300 A
